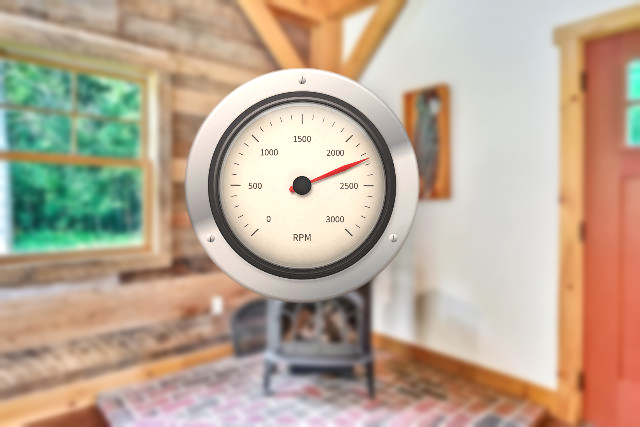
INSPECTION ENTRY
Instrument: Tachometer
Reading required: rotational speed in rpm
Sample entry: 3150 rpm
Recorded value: 2250 rpm
